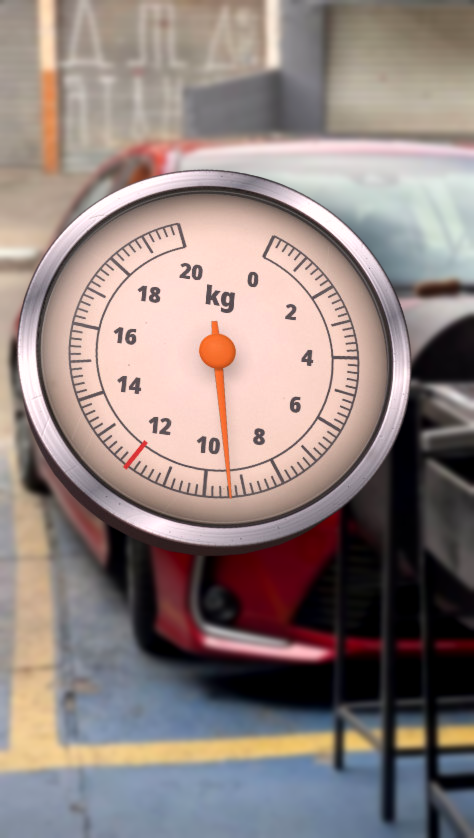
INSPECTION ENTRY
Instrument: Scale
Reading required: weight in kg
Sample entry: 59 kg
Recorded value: 9.4 kg
